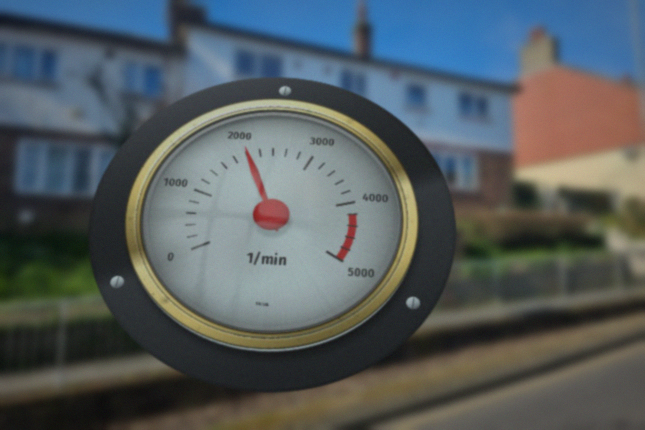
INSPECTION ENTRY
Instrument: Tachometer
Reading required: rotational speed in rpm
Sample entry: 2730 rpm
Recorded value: 2000 rpm
